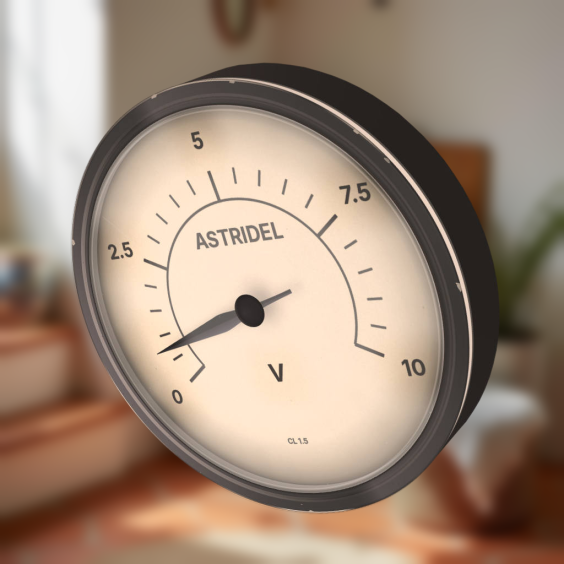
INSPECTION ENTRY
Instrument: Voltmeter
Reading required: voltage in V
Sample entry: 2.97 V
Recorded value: 0.75 V
